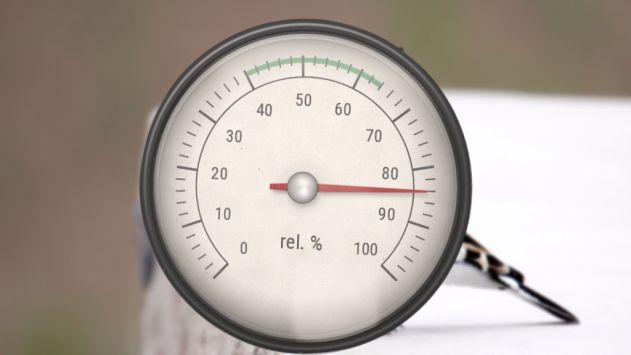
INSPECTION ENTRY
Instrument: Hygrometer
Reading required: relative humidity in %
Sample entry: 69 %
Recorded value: 84 %
